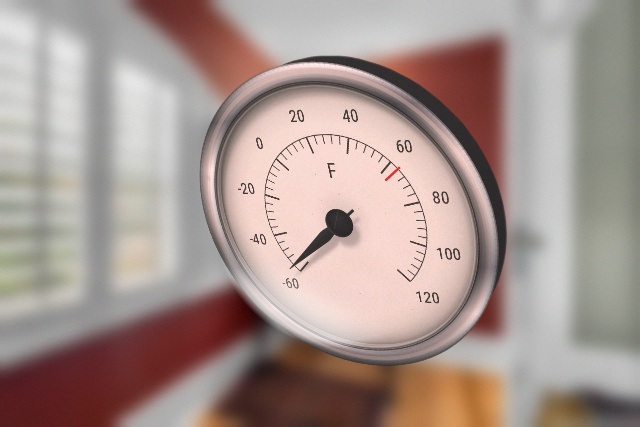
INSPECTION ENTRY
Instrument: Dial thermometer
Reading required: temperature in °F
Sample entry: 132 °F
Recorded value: -56 °F
